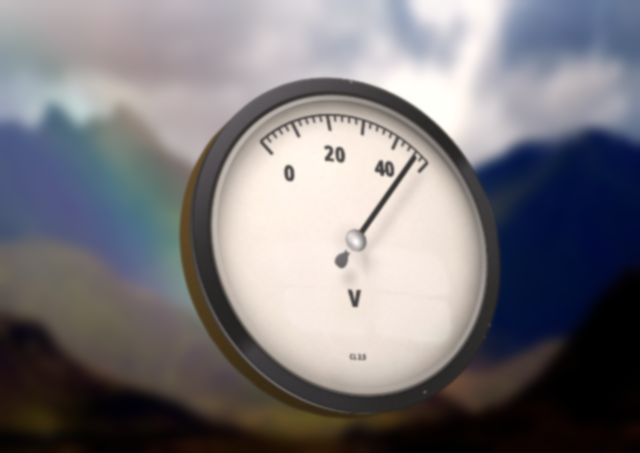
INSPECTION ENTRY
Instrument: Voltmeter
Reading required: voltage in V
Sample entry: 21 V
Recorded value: 46 V
